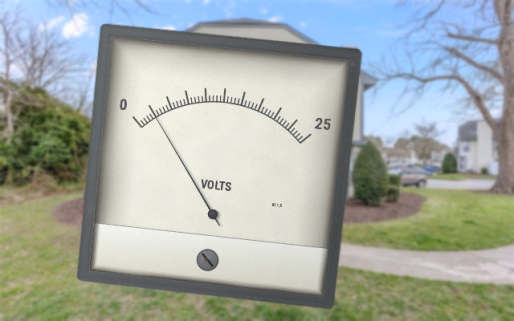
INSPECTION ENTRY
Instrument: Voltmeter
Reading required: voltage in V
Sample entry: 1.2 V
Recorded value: 2.5 V
